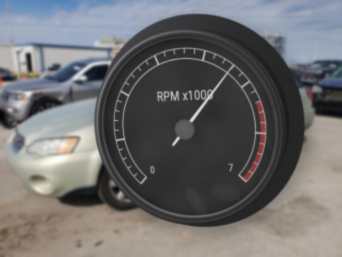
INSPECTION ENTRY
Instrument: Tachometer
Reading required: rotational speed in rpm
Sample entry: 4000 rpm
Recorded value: 4600 rpm
